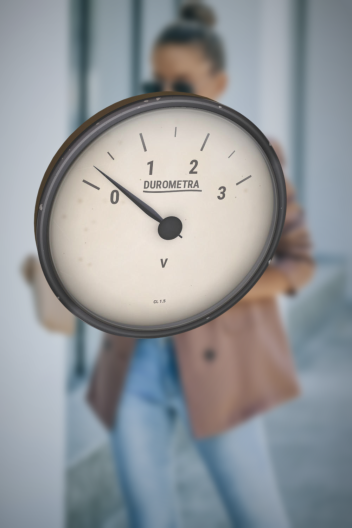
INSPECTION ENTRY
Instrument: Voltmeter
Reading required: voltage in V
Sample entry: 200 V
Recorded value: 0.25 V
